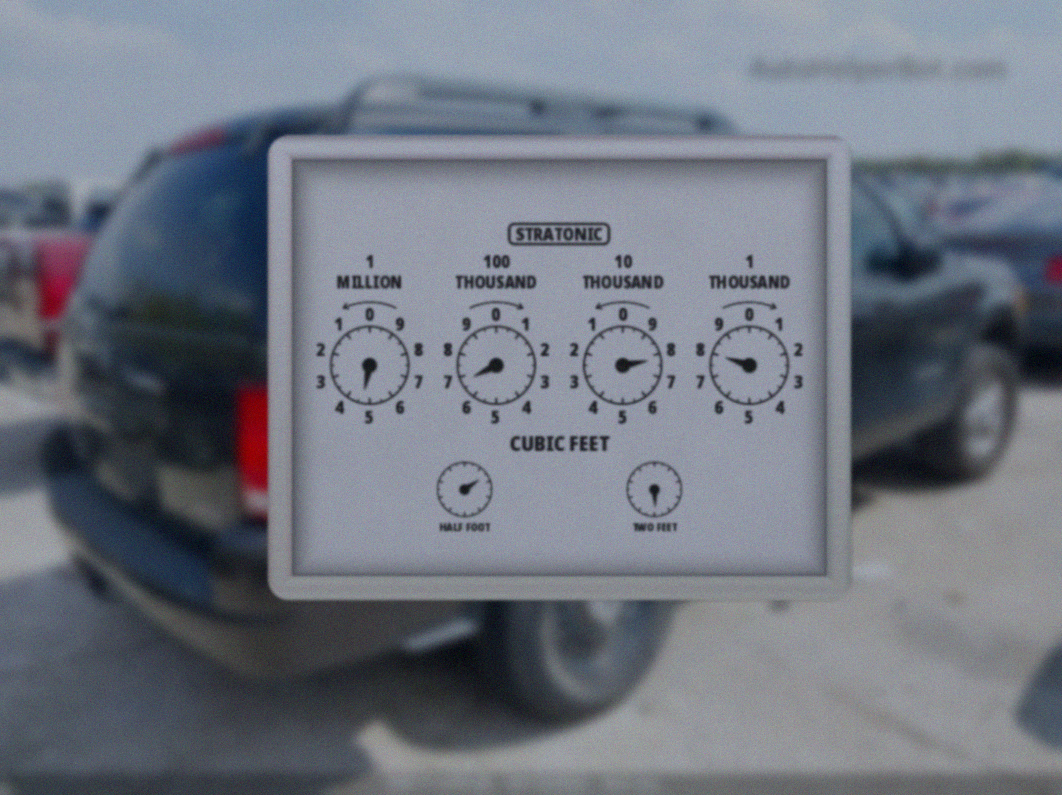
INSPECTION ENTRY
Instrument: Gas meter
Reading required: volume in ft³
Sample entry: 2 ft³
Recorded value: 467800 ft³
